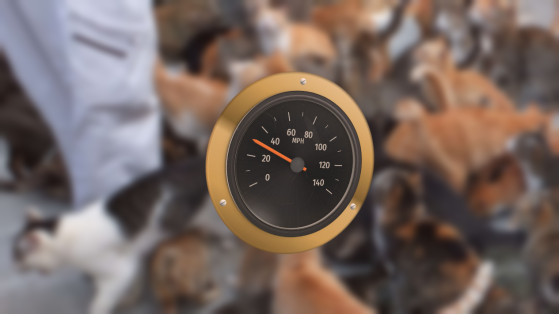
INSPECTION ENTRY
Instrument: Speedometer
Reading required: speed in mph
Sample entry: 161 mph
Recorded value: 30 mph
